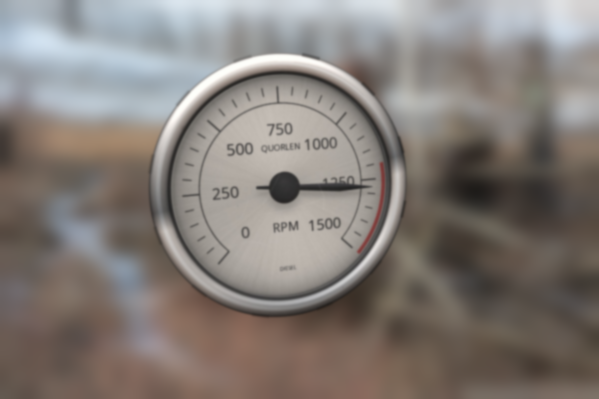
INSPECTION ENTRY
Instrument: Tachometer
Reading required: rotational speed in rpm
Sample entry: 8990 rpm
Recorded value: 1275 rpm
